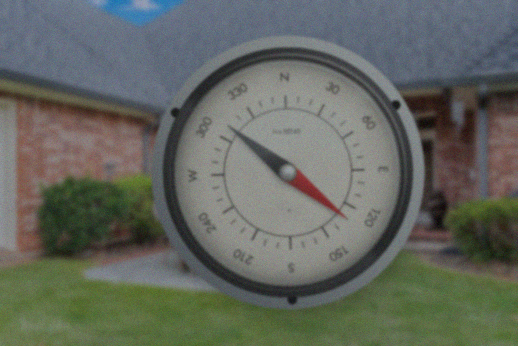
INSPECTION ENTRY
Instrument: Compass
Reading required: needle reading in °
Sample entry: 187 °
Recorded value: 130 °
